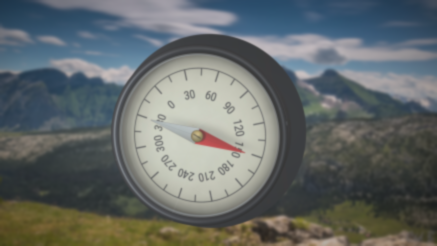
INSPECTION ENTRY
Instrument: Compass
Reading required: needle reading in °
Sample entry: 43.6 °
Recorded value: 150 °
